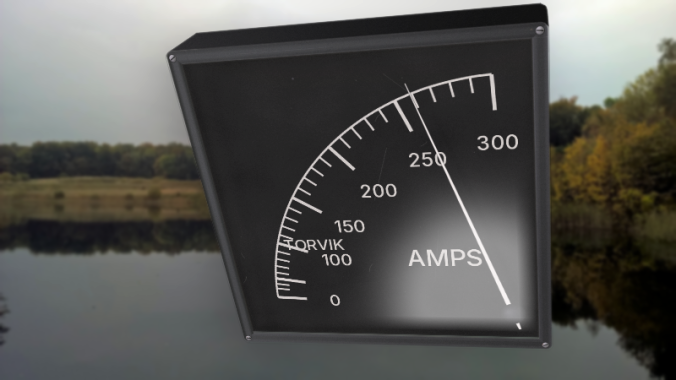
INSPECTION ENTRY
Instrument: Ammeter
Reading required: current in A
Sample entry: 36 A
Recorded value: 260 A
